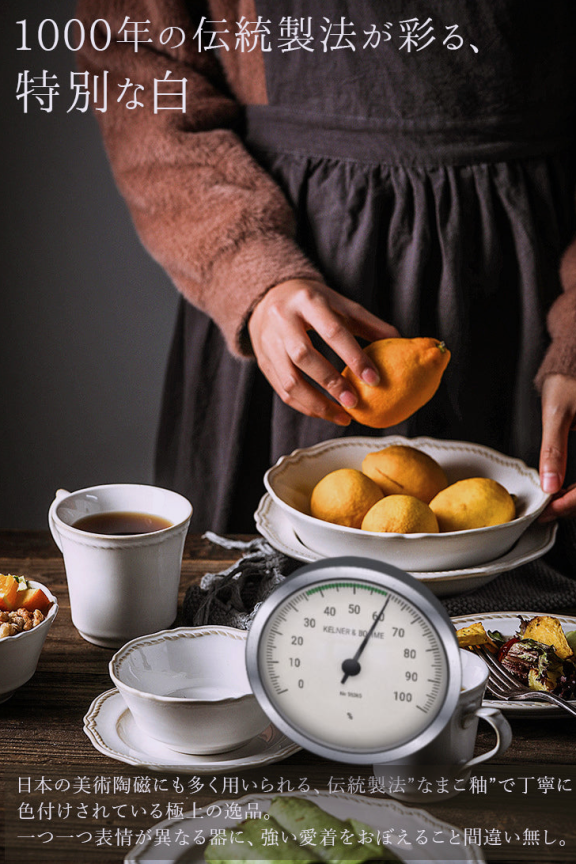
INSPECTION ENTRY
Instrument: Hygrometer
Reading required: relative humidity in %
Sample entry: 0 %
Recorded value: 60 %
